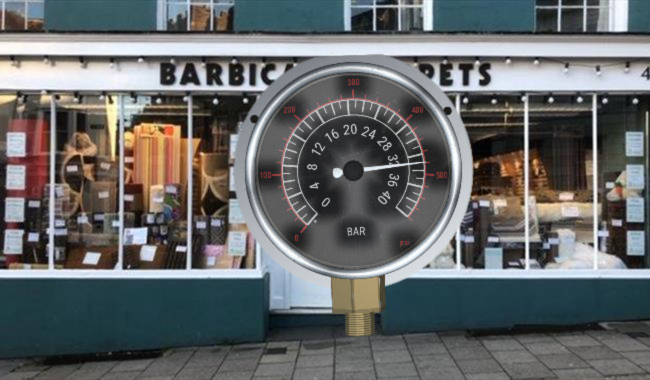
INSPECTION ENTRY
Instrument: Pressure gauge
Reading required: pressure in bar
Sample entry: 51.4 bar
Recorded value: 33 bar
